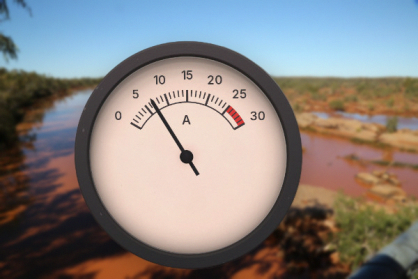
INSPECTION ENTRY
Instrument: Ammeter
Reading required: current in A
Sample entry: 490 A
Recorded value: 7 A
